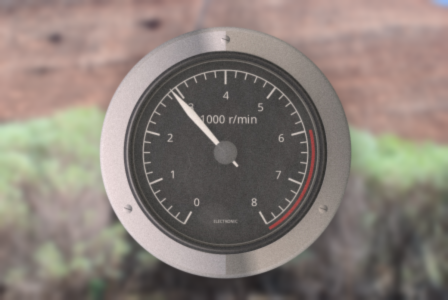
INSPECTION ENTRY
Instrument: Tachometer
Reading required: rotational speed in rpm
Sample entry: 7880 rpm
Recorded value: 2900 rpm
